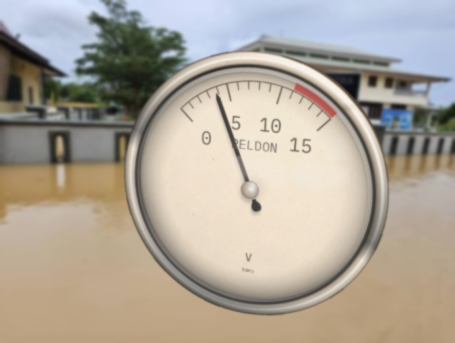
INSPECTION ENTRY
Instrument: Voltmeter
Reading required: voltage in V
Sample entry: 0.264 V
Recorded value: 4 V
